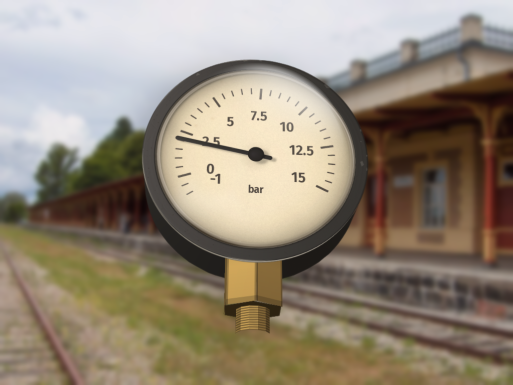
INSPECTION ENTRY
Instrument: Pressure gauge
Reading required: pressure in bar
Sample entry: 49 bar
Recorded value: 2 bar
